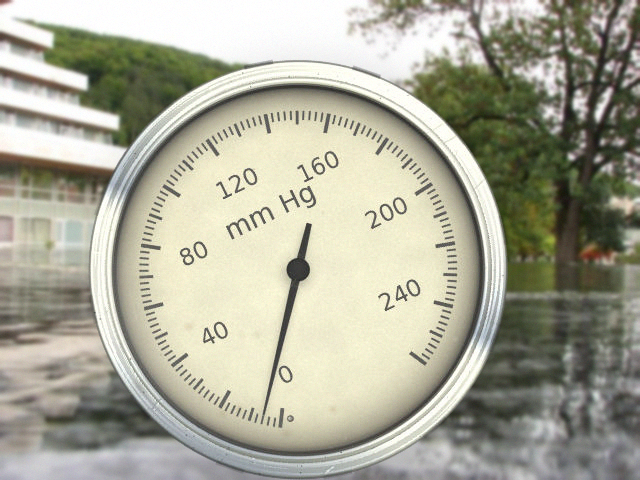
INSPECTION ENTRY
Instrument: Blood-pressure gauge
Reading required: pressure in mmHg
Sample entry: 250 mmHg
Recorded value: 6 mmHg
